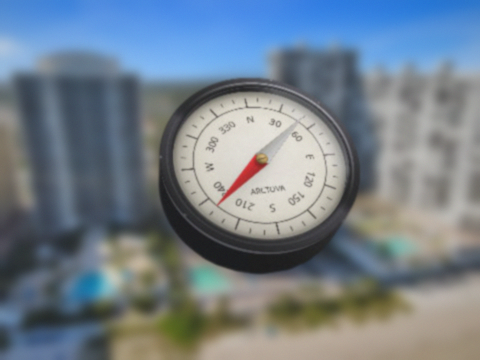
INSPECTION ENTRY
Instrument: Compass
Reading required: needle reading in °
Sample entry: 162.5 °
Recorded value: 230 °
